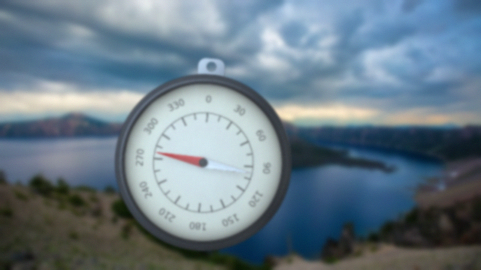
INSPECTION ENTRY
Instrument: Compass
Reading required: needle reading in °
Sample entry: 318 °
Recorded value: 277.5 °
